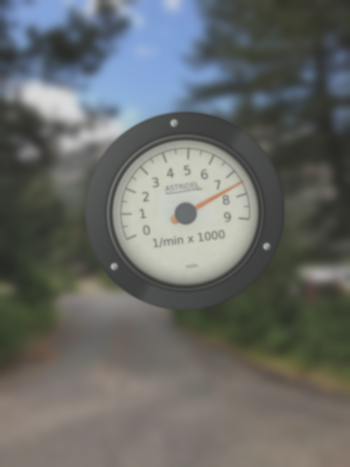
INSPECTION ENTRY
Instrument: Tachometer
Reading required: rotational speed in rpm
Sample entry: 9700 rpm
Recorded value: 7500 rpm
